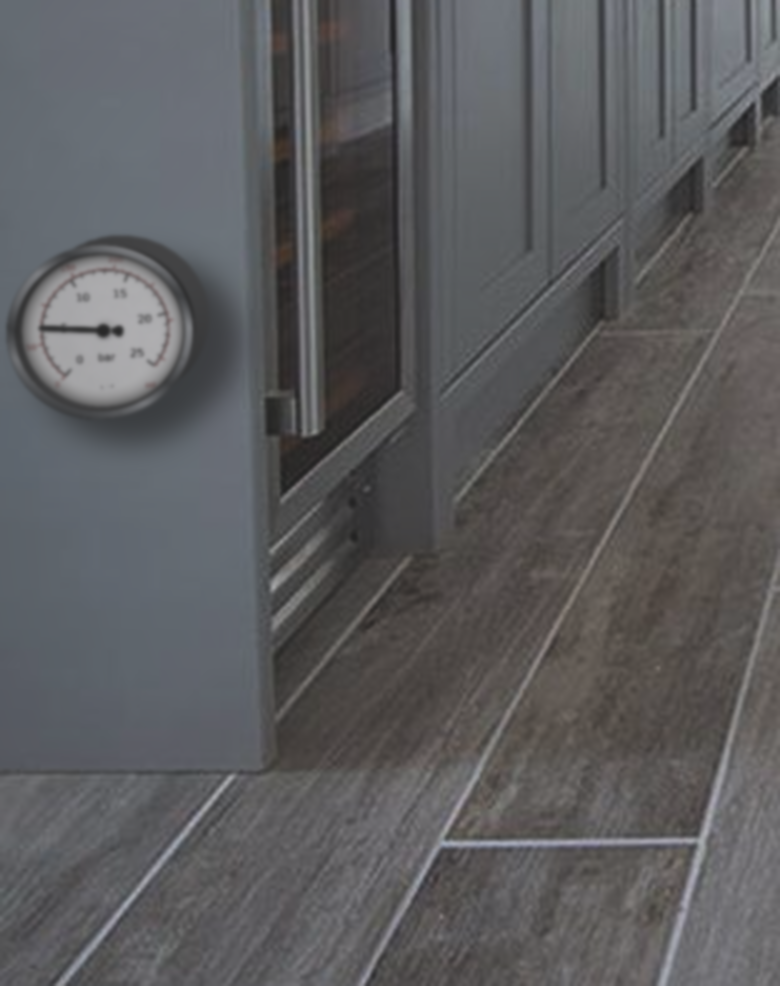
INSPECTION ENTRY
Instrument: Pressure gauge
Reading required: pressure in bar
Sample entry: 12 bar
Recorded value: 5 bar
